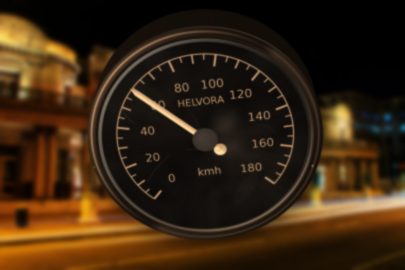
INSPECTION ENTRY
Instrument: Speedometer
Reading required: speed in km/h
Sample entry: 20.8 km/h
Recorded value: 60 km/h
